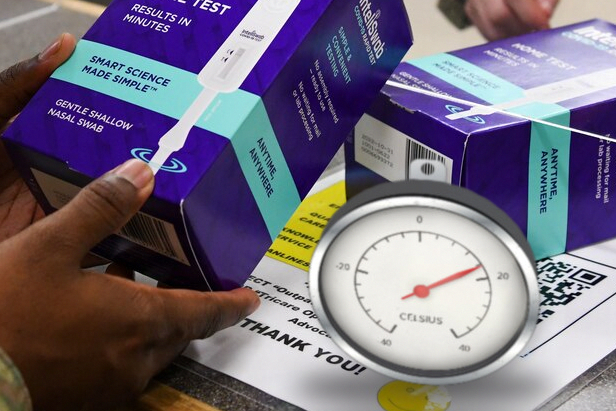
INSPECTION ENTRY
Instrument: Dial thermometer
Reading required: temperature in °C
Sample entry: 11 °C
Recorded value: 16 °C
